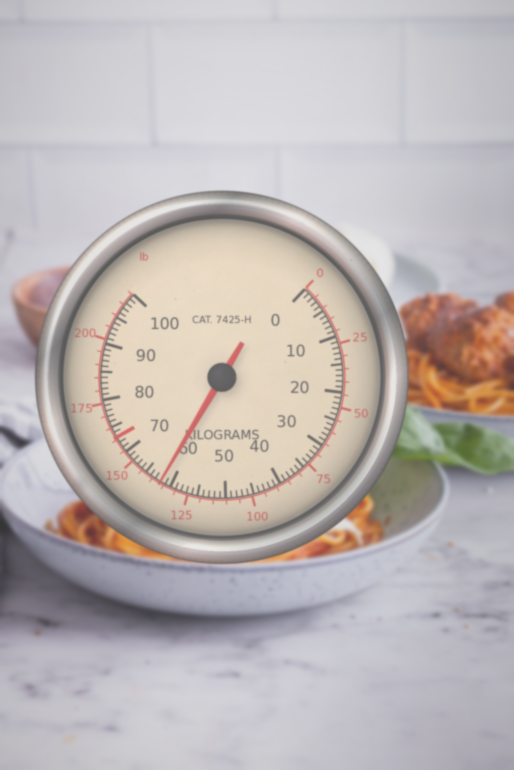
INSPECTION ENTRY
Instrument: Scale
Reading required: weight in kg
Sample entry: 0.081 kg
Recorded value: 62 kg
